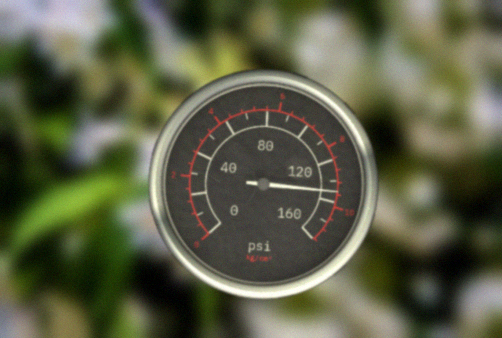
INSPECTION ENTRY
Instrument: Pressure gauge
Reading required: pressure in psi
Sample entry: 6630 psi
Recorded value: 135 psi
